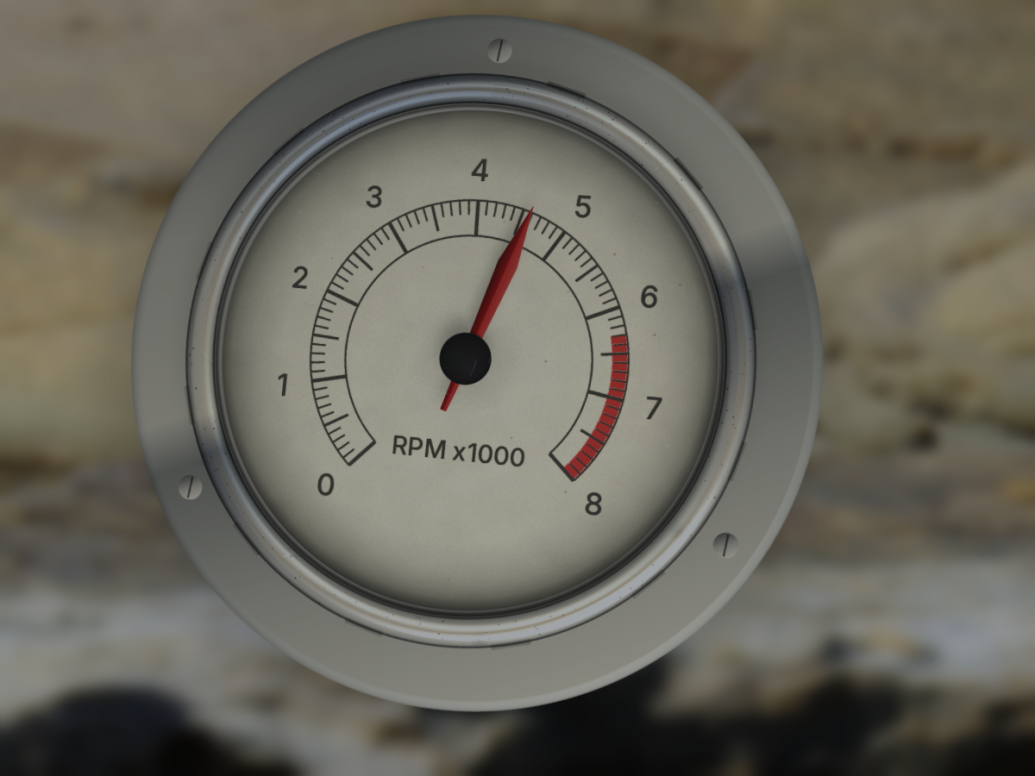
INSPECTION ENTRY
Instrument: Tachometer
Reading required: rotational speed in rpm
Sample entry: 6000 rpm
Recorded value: 4600 rpm
